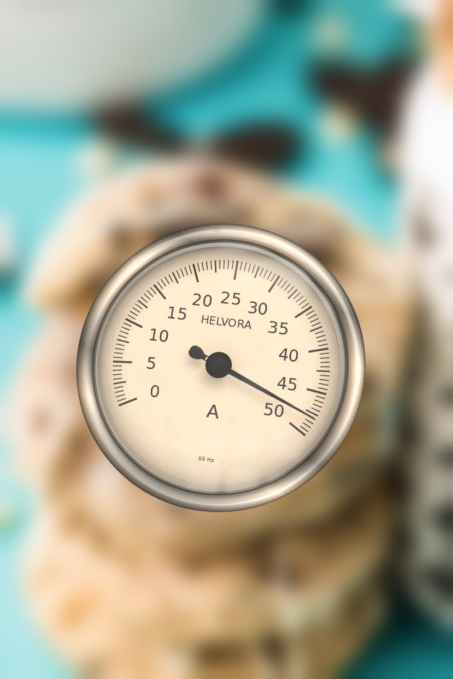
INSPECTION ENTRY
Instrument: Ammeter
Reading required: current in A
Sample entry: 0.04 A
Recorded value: 48 A
